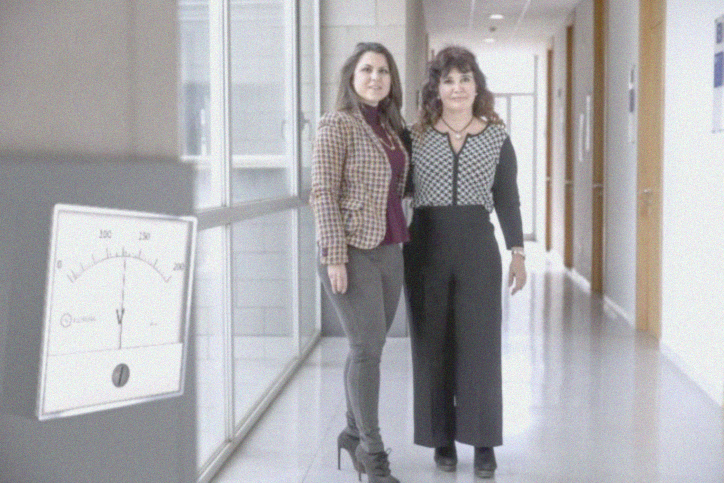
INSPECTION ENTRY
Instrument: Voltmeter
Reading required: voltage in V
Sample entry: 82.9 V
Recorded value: 125 V
